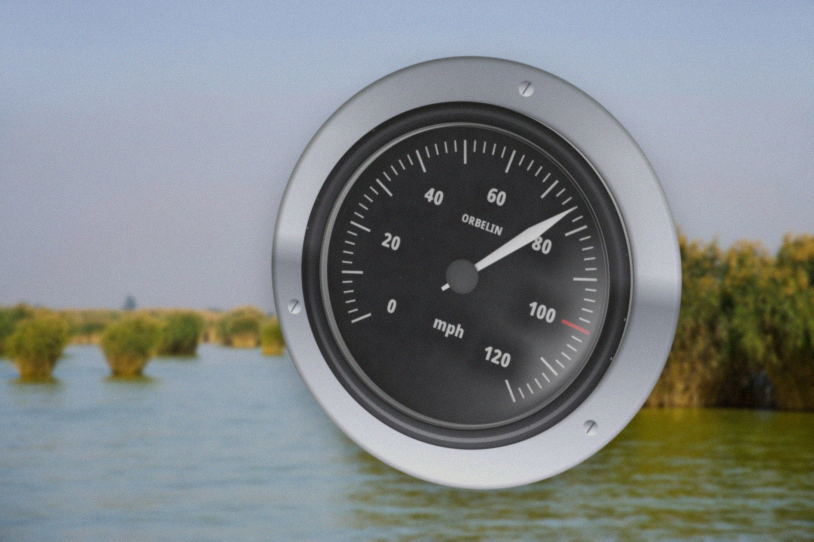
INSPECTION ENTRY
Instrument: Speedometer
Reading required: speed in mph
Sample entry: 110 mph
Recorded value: 76 mph
